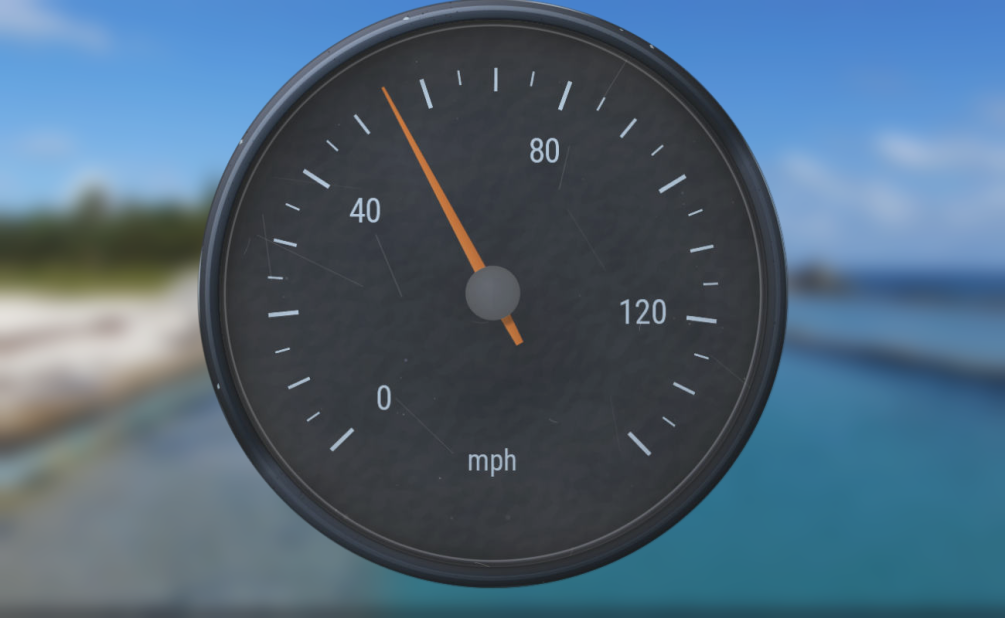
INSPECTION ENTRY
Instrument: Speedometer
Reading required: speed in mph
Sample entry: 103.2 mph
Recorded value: 55 mph
